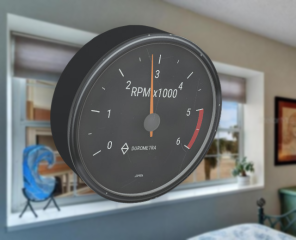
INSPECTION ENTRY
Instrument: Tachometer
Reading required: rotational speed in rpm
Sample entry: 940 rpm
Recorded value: 2750 rpm
